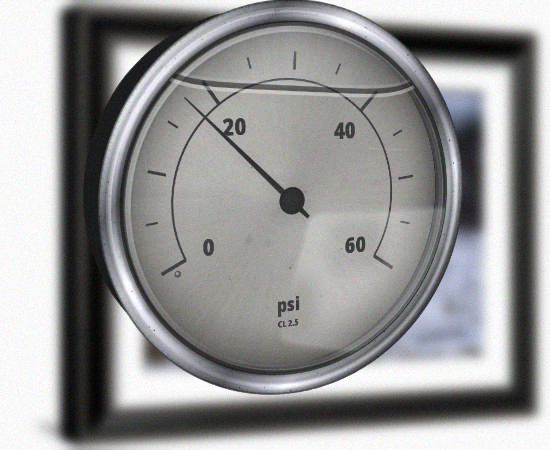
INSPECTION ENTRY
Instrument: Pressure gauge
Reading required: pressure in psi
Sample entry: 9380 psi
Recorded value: 17.5 psi
